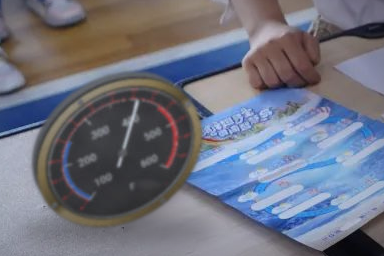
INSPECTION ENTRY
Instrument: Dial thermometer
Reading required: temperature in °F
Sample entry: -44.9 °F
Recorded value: 400 °F
